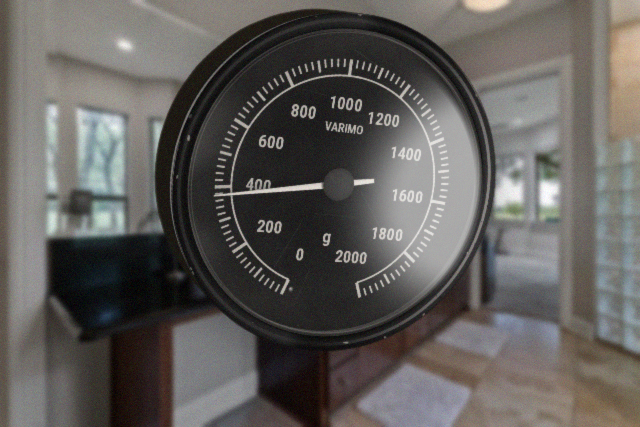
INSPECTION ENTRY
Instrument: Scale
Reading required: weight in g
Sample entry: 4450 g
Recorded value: 380 g
